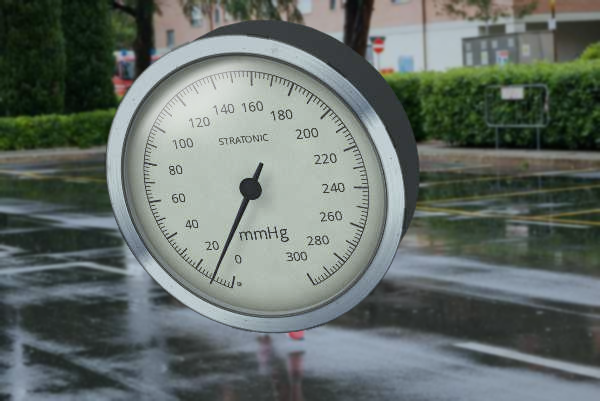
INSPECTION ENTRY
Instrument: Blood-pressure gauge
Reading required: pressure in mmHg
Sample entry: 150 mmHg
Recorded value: 10 mmHg
